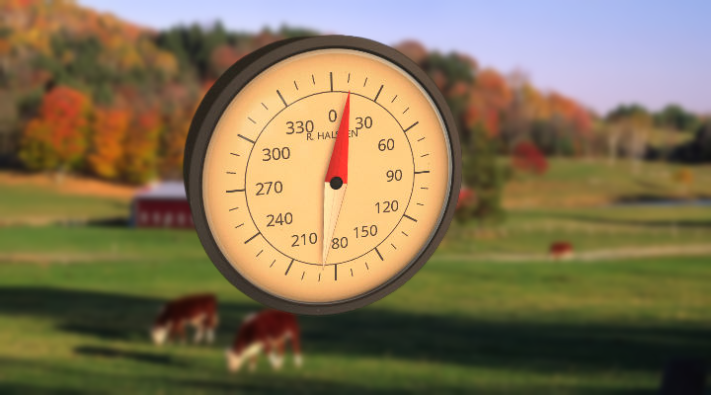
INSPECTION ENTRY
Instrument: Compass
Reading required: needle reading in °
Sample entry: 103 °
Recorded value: 10 °
